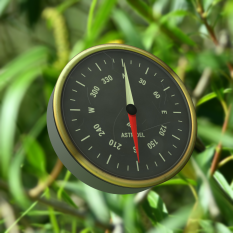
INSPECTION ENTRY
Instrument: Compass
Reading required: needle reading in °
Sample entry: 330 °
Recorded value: 180 °
